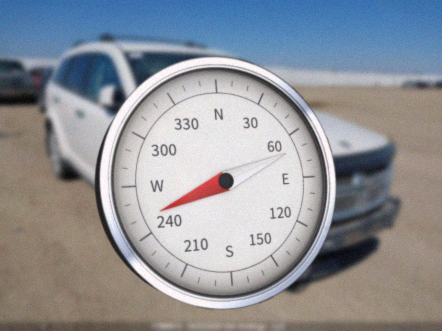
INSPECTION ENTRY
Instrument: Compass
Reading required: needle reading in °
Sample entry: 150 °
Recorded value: 250 °
